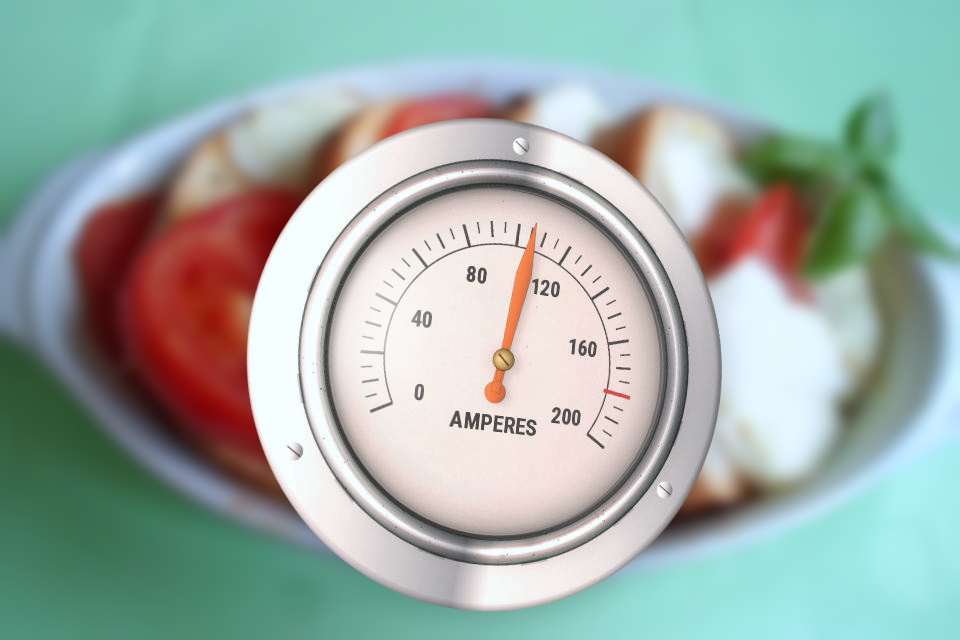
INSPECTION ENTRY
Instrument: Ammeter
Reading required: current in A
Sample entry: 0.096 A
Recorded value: 105 A
